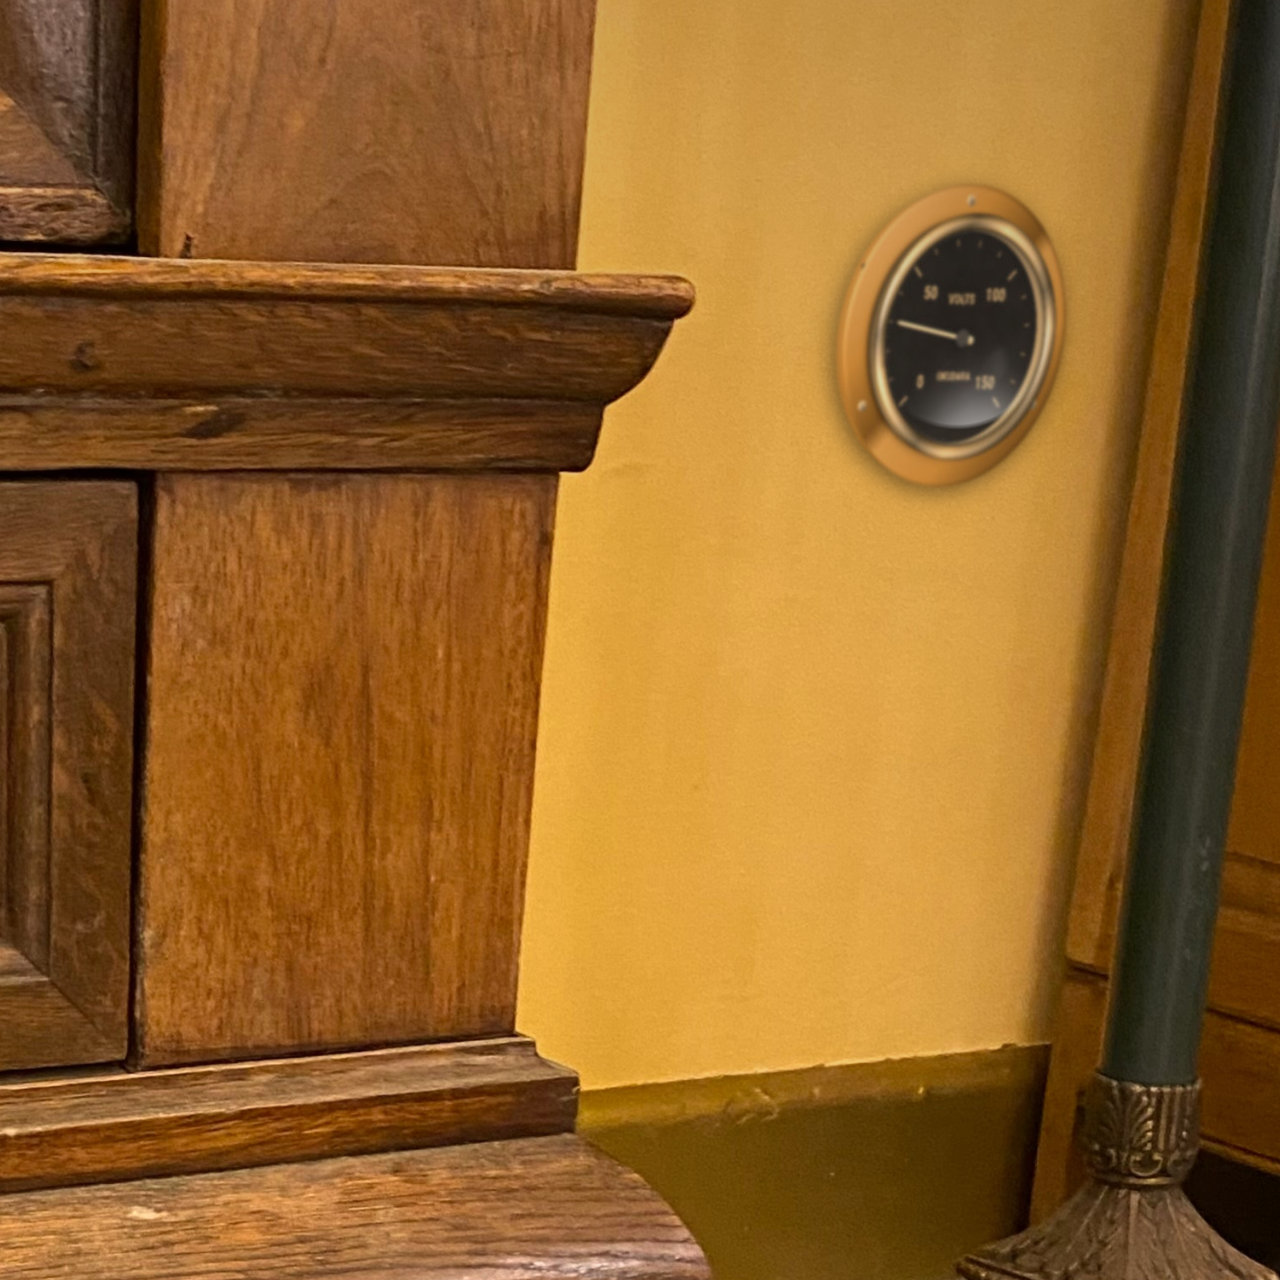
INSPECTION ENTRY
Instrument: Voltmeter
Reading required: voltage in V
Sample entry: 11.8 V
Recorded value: 30 V
